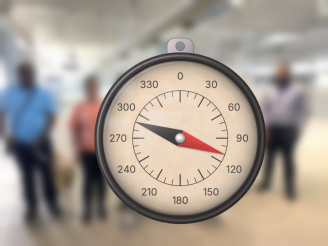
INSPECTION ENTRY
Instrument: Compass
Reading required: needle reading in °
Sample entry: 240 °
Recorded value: 110 °
